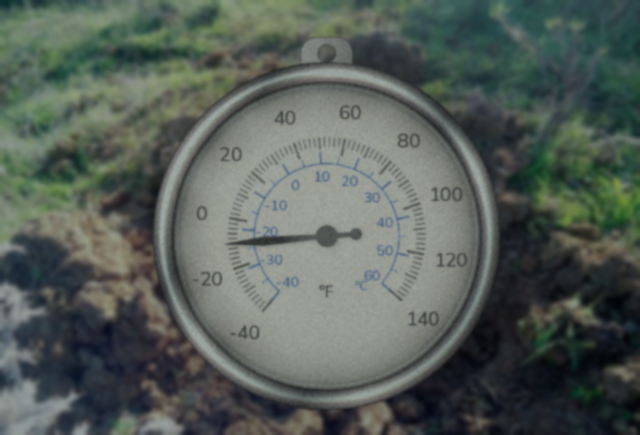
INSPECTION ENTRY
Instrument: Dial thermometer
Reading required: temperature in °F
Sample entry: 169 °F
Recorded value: -10 °F
